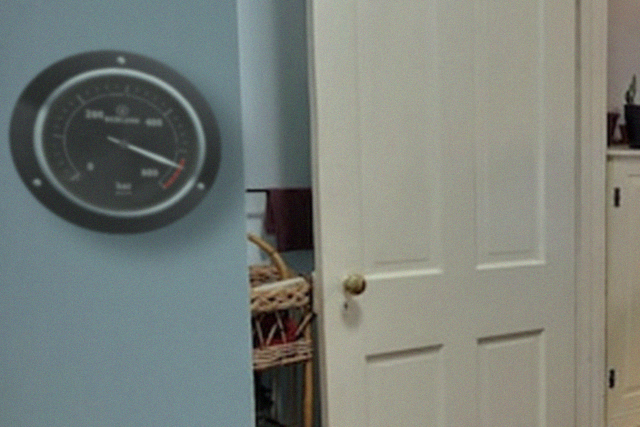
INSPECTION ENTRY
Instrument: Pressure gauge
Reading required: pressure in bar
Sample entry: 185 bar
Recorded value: 540 bar
